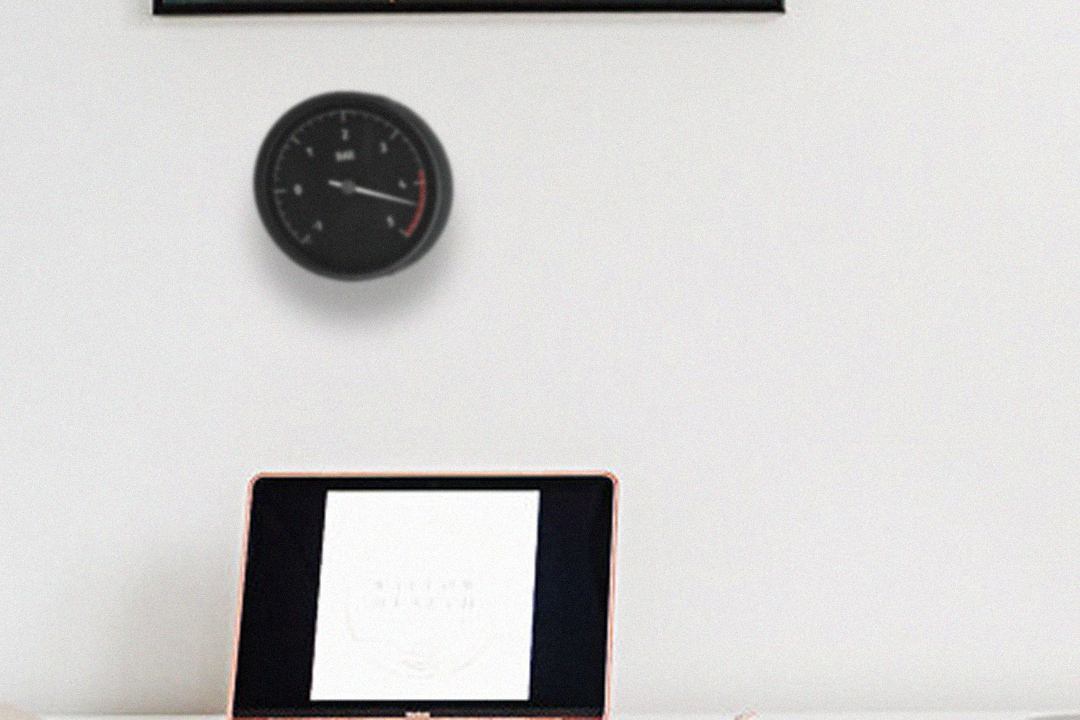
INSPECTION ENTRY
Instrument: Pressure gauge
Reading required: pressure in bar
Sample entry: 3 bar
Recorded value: 4.4 bar
